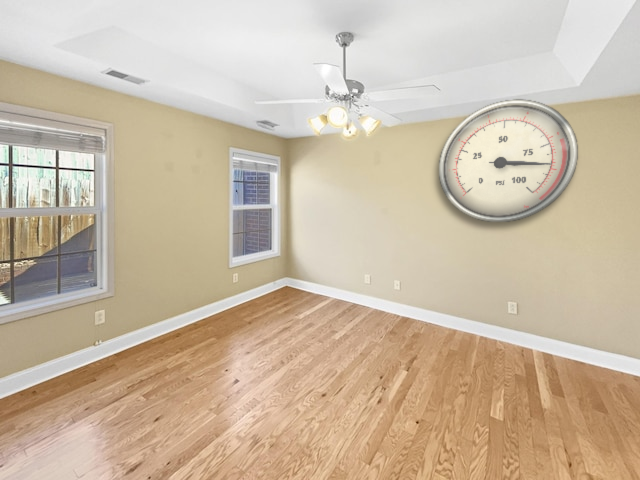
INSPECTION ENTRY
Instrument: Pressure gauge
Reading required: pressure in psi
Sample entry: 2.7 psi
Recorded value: 85 psi
